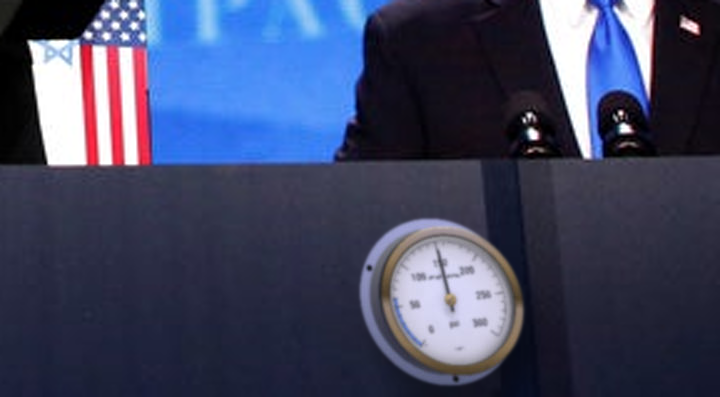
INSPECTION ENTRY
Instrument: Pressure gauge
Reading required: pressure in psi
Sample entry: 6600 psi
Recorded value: 150 psi
